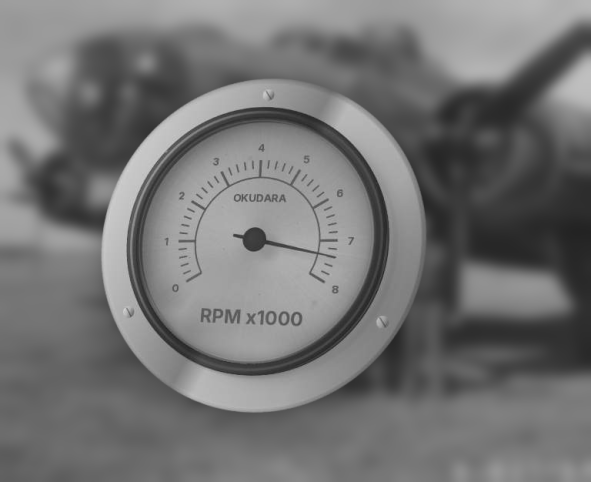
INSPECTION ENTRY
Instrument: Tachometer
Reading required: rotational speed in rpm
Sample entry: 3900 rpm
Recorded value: 7400 rpm
